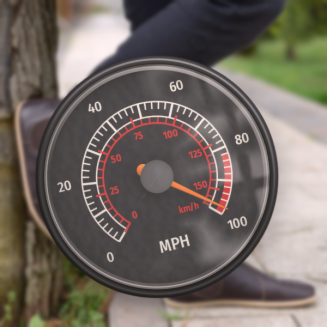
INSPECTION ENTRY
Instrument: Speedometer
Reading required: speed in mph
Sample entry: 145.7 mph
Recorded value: 98 mph
